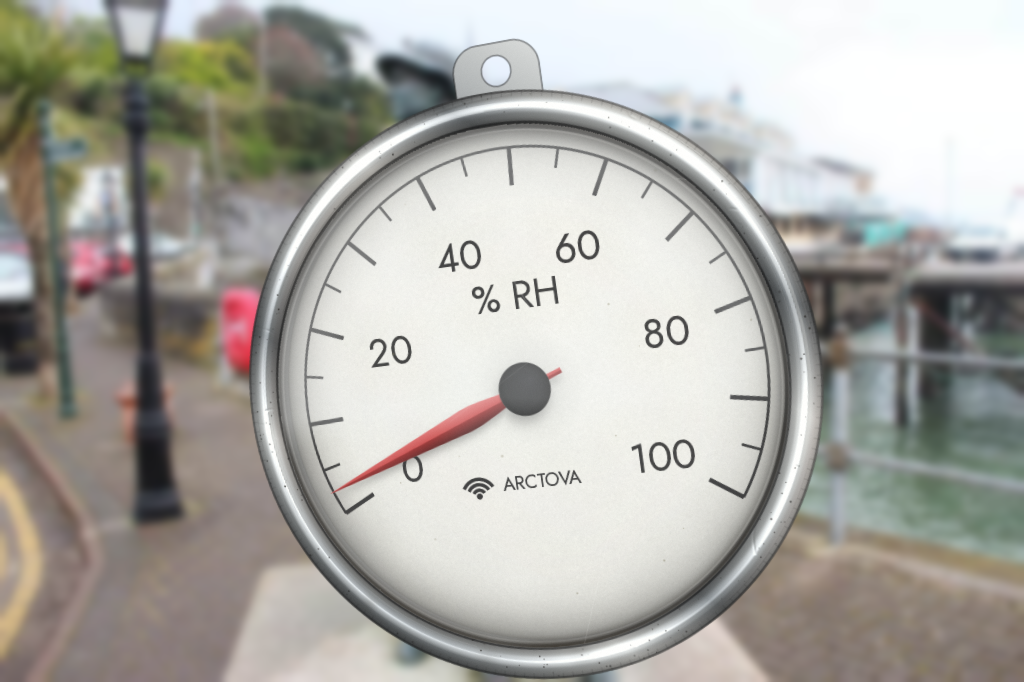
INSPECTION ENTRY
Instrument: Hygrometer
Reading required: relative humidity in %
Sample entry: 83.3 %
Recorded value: 2.5 %
